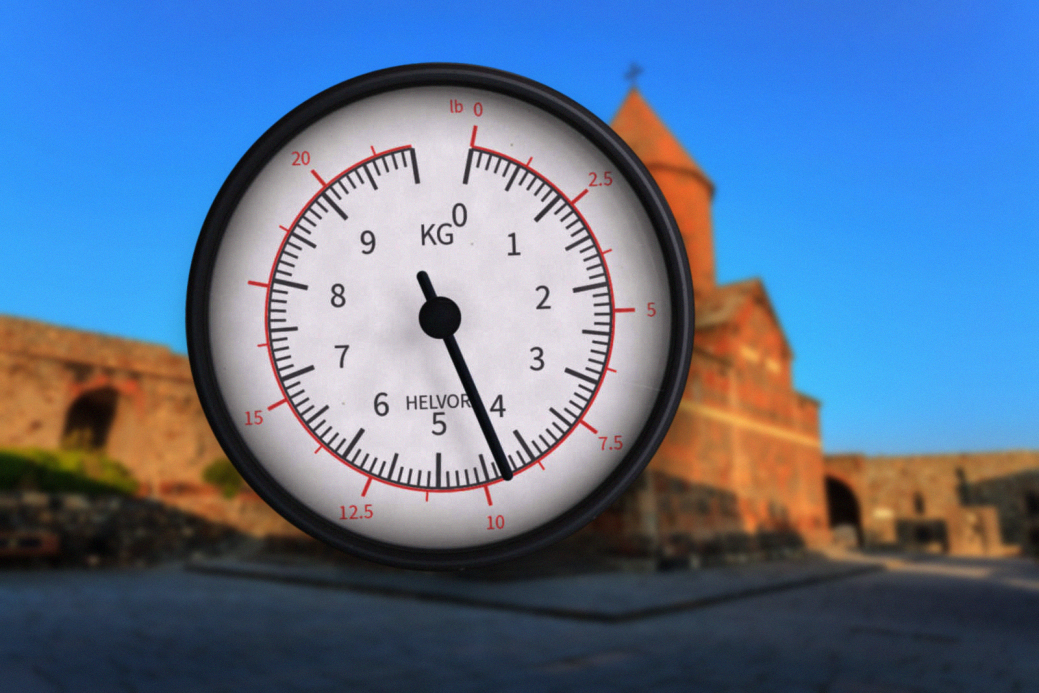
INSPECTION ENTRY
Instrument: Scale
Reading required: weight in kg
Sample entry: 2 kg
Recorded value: 4.3 kg
